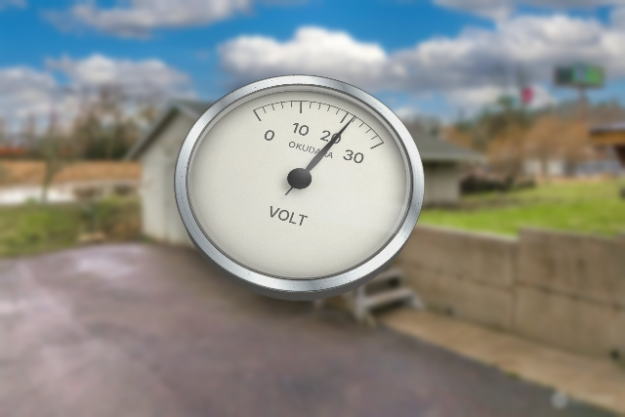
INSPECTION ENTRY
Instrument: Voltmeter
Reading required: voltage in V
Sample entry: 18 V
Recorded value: 22 V
